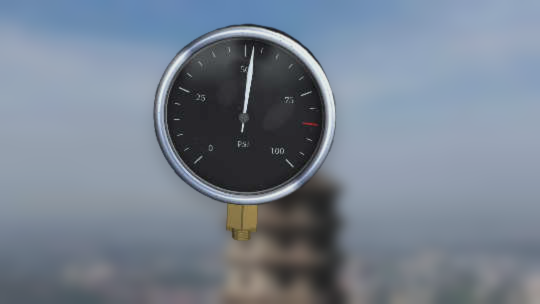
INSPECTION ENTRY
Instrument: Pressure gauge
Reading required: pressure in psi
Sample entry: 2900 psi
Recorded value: 52.5 psi
